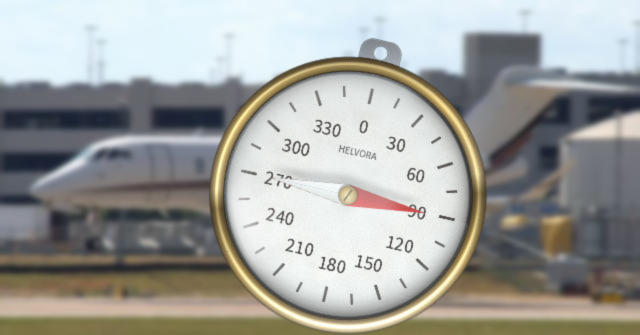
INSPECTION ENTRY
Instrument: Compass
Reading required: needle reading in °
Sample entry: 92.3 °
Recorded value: 90 °
